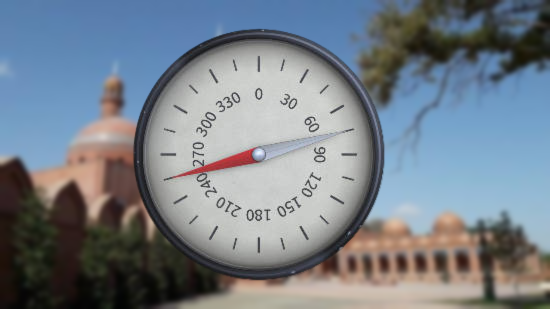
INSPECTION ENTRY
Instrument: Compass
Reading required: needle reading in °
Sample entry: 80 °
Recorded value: 255 °
